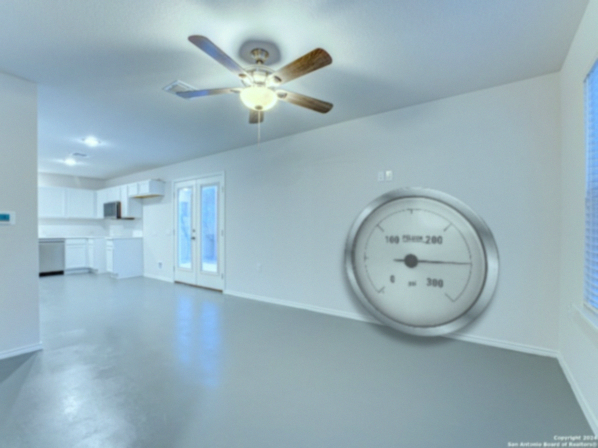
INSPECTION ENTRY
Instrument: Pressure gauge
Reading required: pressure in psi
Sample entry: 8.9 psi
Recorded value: 250 psi
